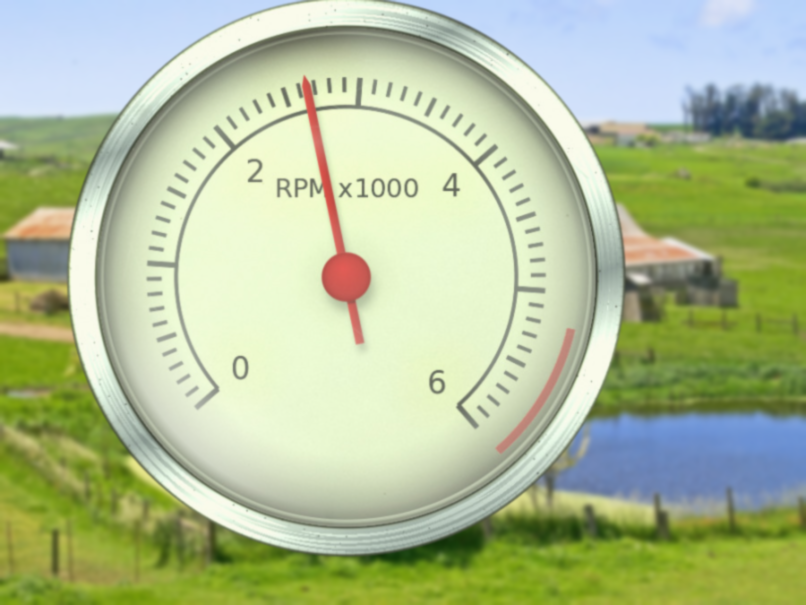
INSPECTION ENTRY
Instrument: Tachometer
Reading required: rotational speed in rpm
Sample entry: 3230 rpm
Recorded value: 2650 rpm
